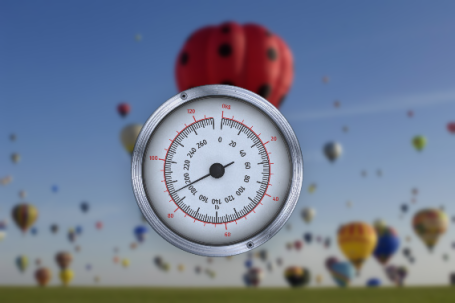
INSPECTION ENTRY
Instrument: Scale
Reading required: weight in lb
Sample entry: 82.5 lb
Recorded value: 190 lb
